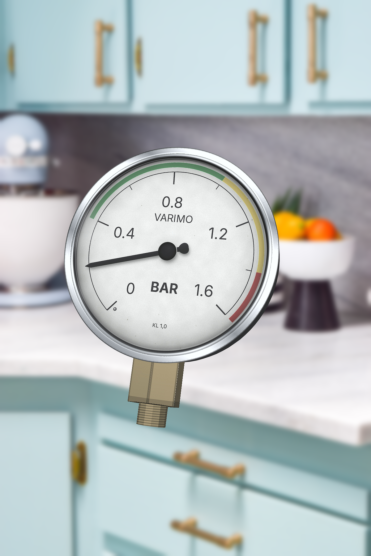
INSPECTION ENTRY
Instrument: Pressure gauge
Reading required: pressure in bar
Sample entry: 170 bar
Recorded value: 0.2 bar
